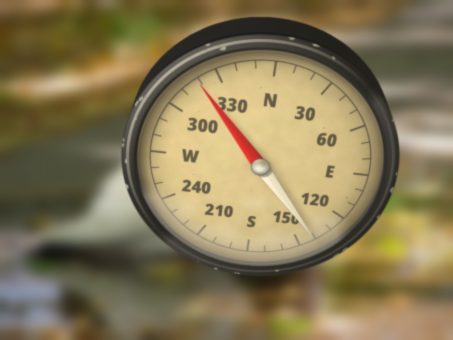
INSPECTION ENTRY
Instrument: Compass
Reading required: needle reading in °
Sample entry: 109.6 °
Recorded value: 320 °
